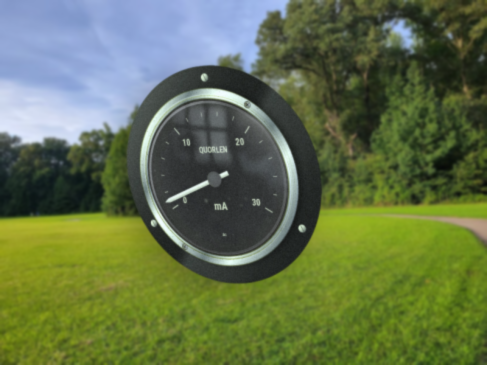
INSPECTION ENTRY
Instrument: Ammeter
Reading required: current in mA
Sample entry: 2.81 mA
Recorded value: 1 mA
